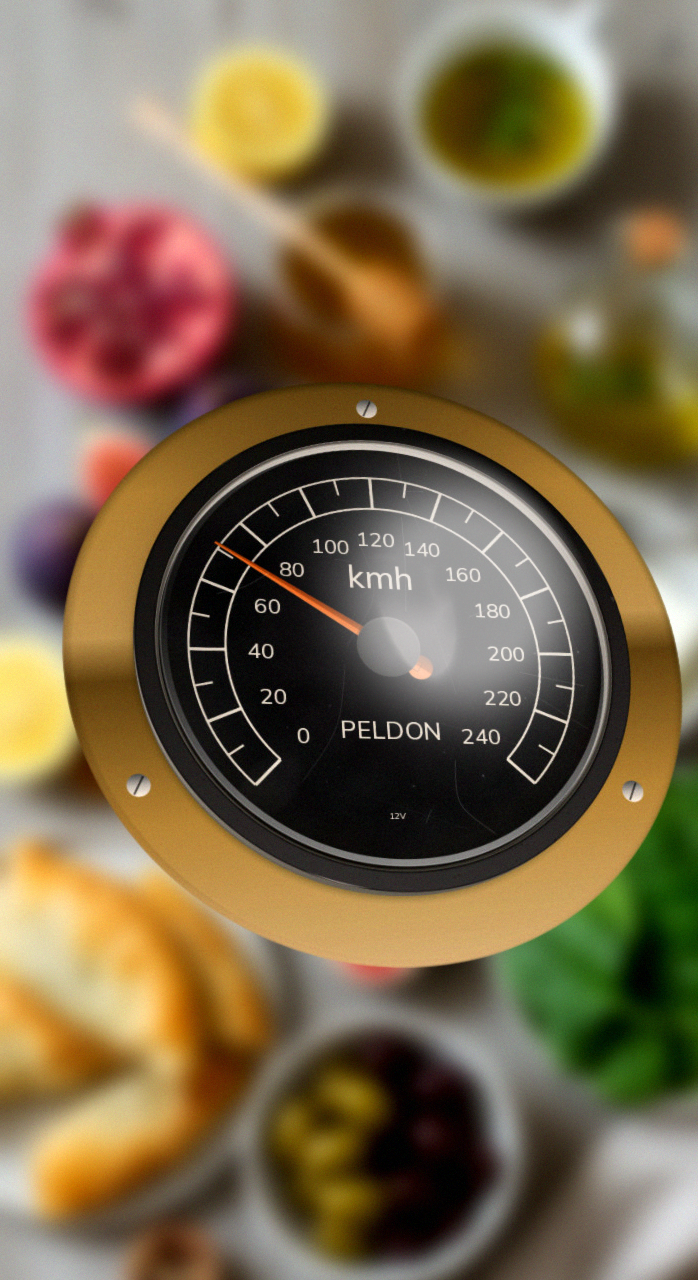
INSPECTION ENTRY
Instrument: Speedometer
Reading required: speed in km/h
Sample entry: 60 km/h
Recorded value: 70 km/h
